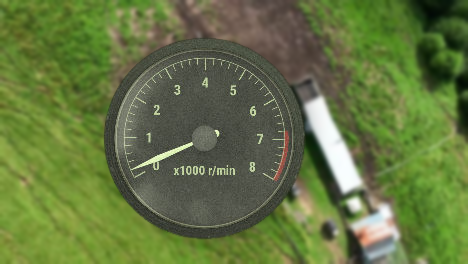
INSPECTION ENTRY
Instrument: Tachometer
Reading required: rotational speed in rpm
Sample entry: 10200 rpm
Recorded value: 200 rpm
